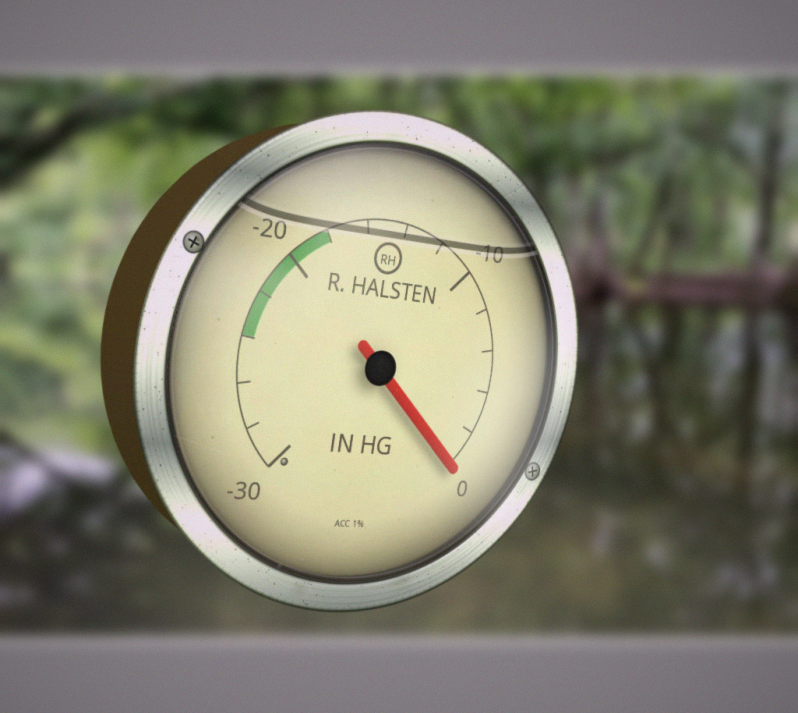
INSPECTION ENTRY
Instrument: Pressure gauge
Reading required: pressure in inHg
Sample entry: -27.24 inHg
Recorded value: 0 inHg
